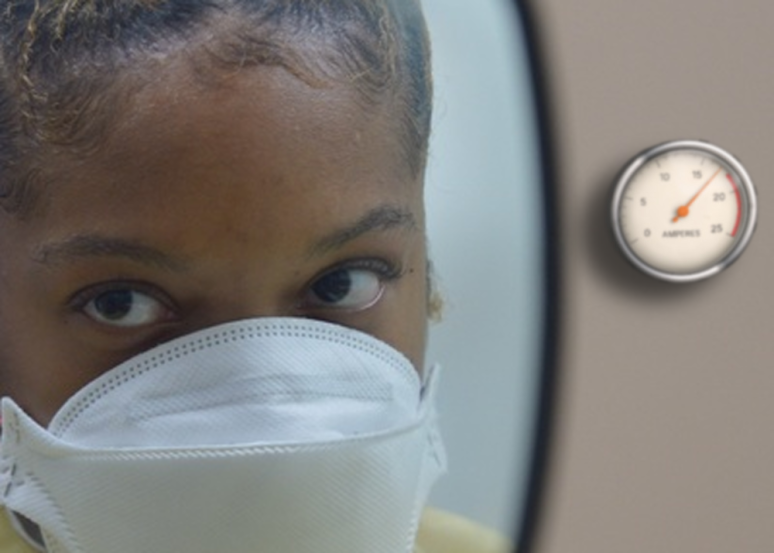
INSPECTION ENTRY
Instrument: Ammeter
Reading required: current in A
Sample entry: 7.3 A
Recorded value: 17 A
